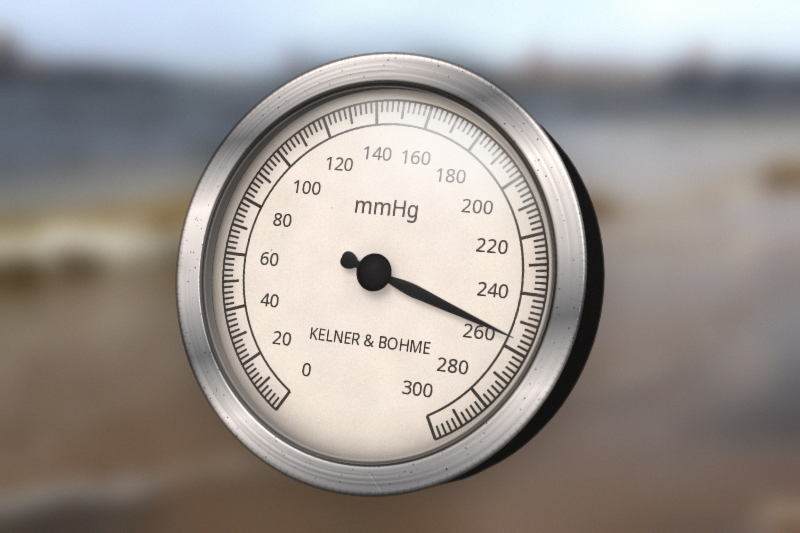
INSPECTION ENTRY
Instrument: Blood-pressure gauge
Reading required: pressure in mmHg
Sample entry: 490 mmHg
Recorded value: 256 mmHg
